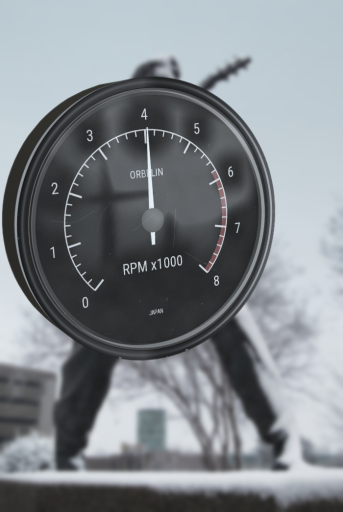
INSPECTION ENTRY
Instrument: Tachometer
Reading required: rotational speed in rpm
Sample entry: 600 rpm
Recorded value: 4000 rpm
